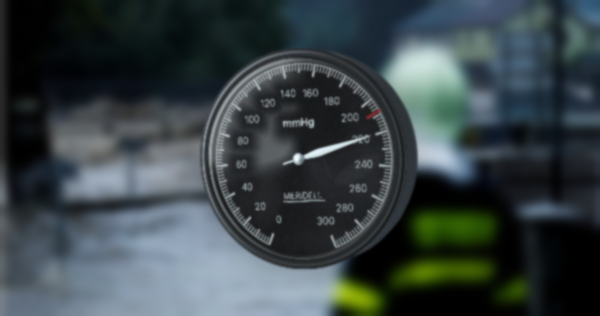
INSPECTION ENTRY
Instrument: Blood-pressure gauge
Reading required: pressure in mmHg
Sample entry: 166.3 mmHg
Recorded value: 220 mmHg
